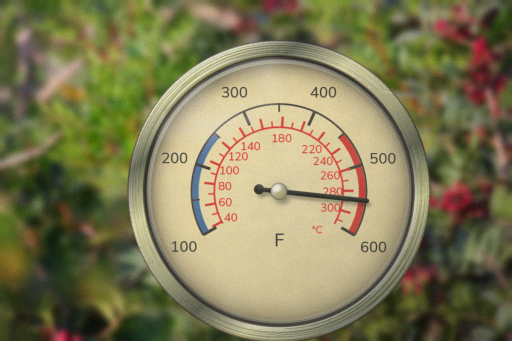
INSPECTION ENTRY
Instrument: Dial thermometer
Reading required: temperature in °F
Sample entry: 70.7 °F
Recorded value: 550 °F
